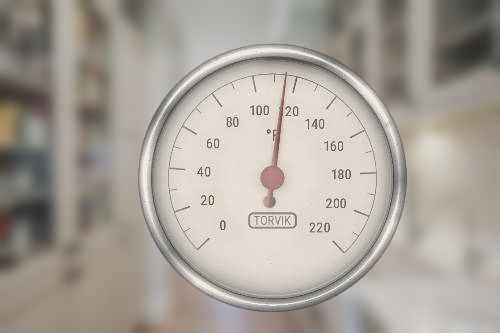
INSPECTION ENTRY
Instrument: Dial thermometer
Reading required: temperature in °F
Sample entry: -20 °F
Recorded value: 115 °F
